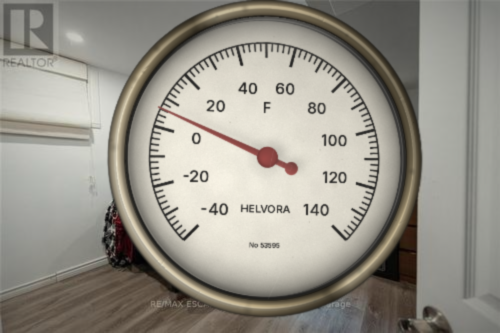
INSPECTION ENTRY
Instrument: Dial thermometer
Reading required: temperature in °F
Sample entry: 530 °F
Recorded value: 6 °F
